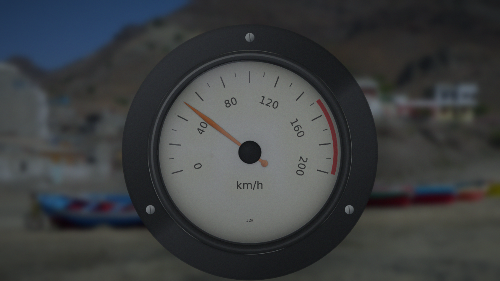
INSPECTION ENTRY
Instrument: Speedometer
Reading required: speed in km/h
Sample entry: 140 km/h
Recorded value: 50 km/h
